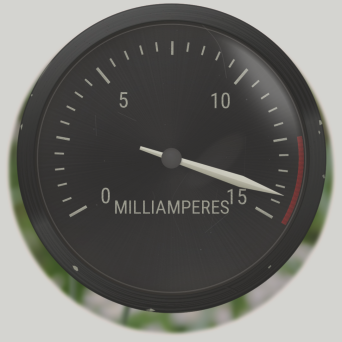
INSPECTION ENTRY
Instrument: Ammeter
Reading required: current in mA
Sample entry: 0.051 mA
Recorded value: 14.25 mA
